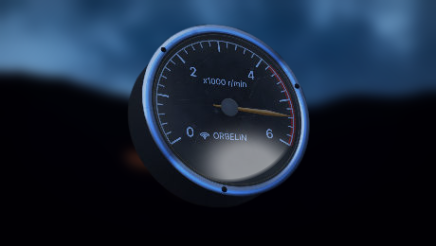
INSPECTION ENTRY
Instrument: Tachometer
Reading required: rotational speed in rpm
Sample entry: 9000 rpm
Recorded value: 5400 rpm
